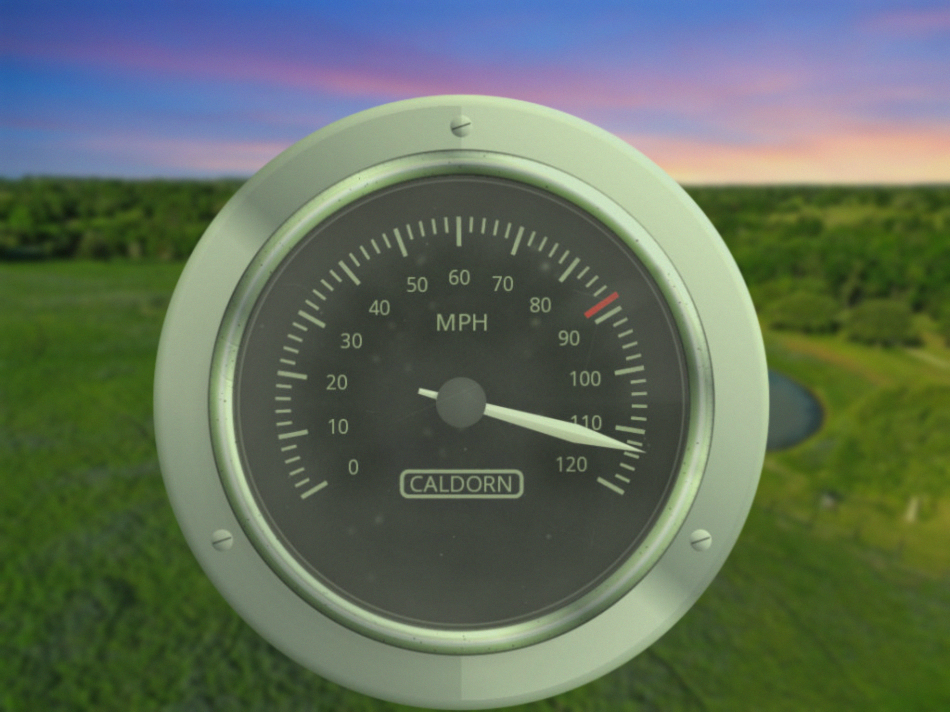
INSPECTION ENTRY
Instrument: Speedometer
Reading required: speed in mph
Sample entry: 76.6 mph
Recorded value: 113 mph
